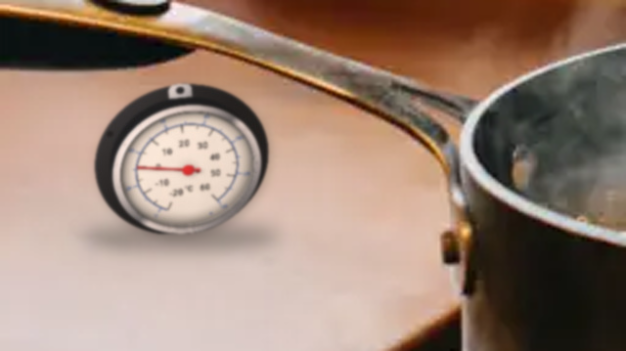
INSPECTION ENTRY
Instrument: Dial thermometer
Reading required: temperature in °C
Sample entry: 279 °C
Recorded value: 0 °C
